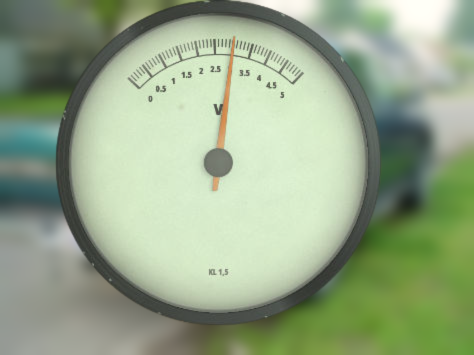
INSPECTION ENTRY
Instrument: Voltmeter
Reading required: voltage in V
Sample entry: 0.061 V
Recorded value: 3 V
